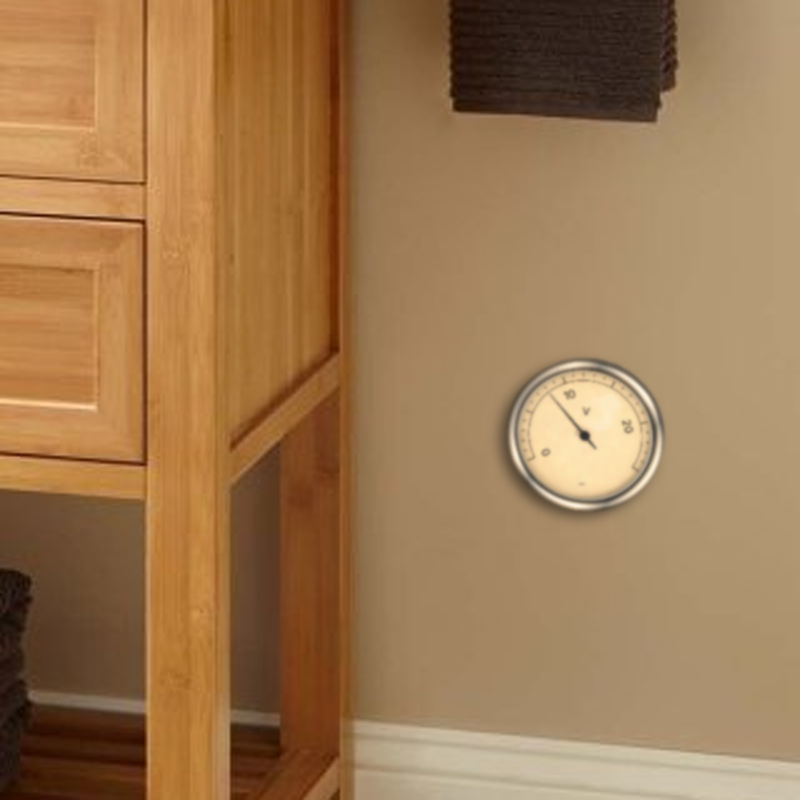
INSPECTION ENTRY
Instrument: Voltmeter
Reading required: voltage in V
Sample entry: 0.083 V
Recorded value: 8 V
